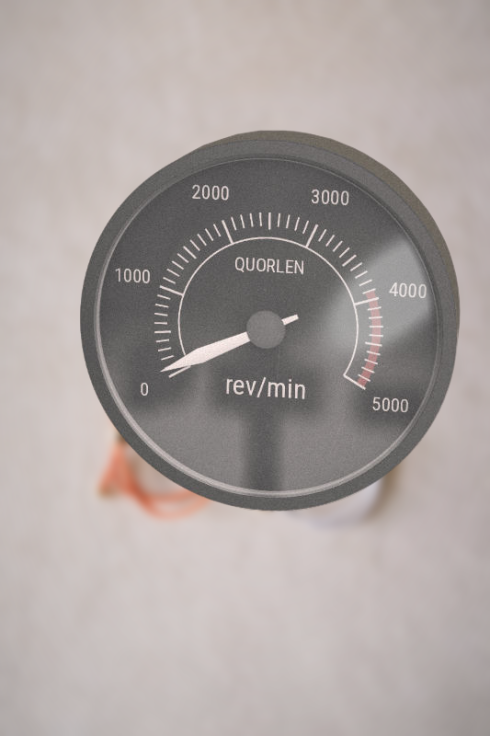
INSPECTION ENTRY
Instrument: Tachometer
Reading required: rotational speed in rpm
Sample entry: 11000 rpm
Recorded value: 100 rpm
